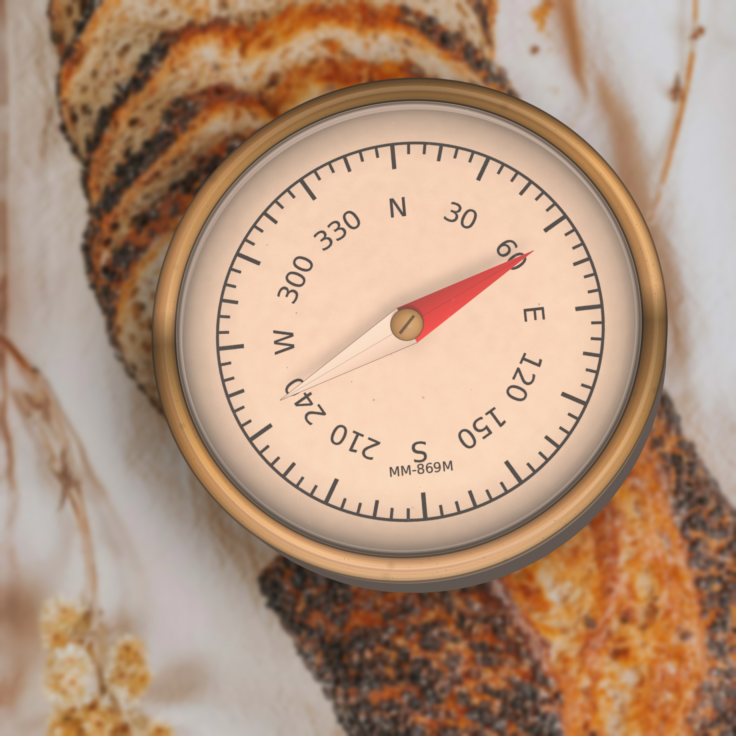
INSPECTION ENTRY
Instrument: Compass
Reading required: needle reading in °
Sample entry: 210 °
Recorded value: 65 °
